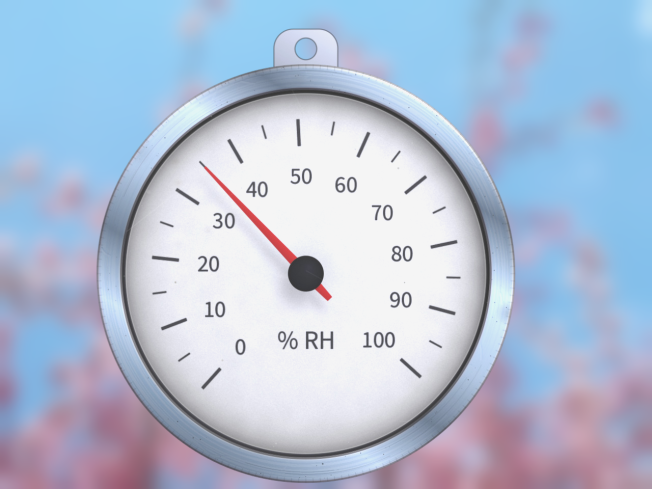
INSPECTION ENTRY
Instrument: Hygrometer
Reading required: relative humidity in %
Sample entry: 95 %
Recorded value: 35 %
